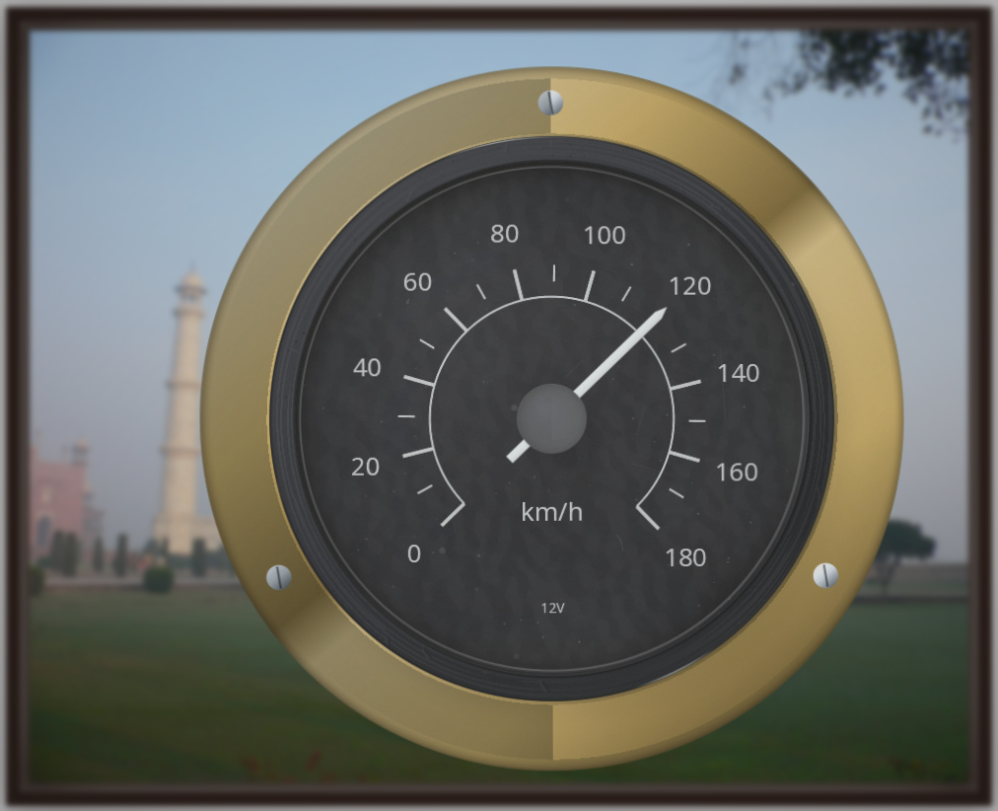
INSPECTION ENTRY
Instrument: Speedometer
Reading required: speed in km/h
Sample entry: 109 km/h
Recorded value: 120 km/h
